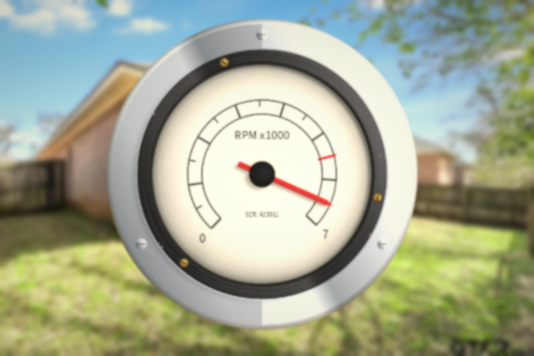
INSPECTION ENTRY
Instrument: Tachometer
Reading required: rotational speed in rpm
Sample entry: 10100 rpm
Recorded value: 6500 rpm
